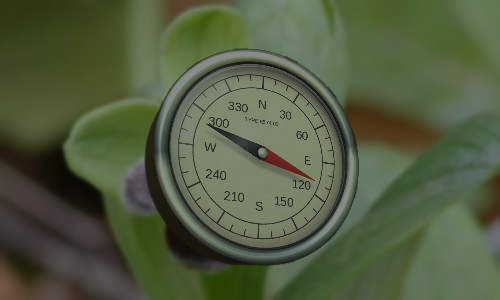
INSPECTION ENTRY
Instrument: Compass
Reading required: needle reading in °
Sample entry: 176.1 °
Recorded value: 110 °
